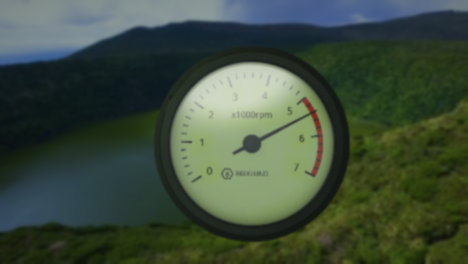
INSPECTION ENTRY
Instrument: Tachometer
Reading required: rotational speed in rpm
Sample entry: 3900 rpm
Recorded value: 5400 rpm
